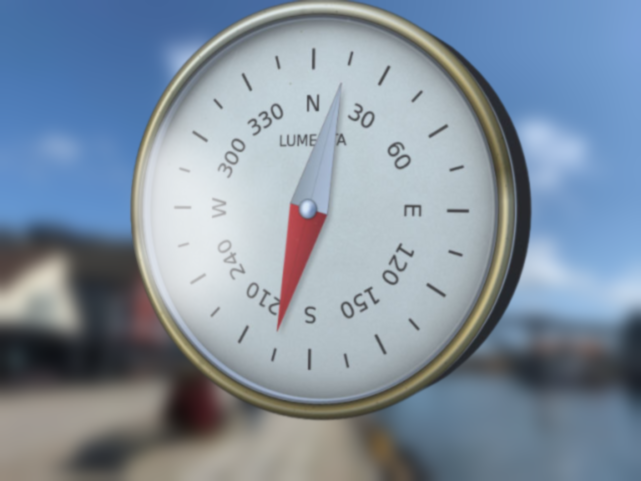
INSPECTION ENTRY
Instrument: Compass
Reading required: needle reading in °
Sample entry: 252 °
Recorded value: 195 °
